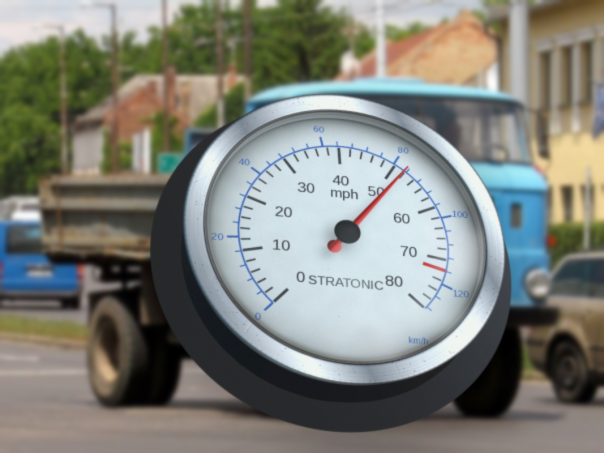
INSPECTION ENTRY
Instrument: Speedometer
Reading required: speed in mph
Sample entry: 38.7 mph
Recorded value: 52 mph
